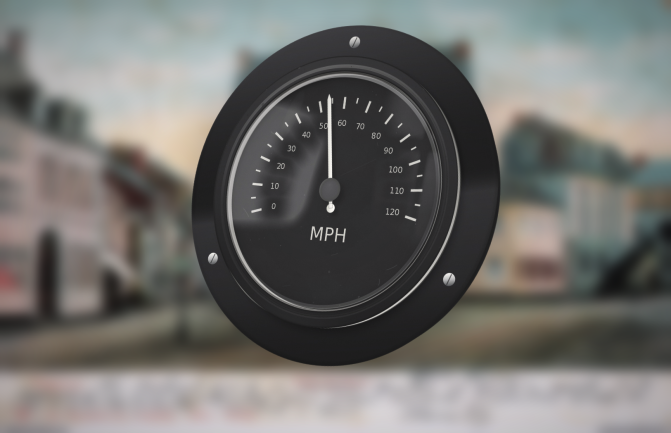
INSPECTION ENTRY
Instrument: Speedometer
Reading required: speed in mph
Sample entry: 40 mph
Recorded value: 55 mph
